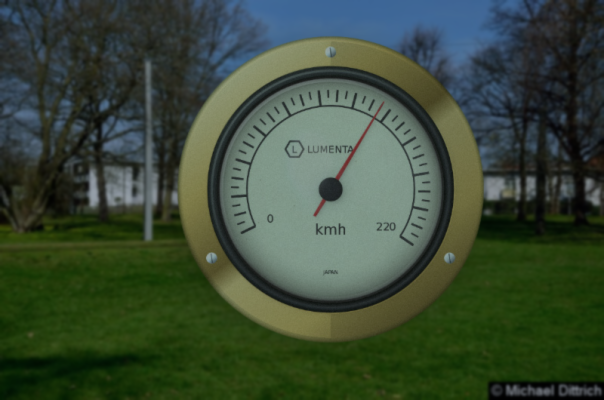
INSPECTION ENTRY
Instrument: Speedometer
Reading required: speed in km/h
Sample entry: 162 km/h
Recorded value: 135 km/h
